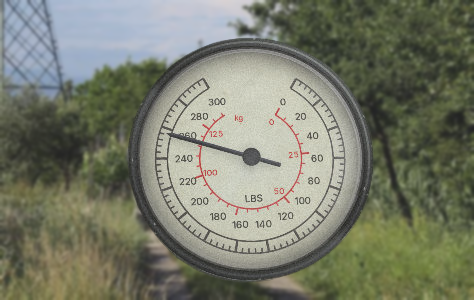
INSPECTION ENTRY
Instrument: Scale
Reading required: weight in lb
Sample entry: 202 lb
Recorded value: 256 lb
